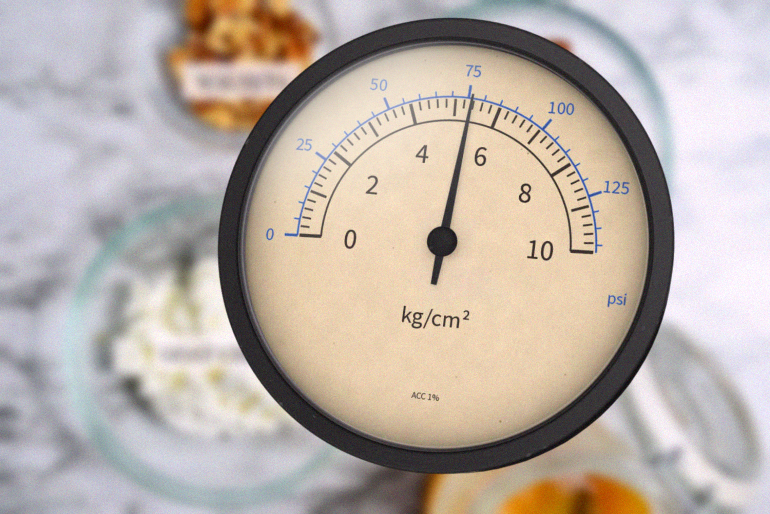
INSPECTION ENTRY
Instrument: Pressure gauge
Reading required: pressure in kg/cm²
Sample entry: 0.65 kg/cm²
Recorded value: 5.4 kg/cm²
